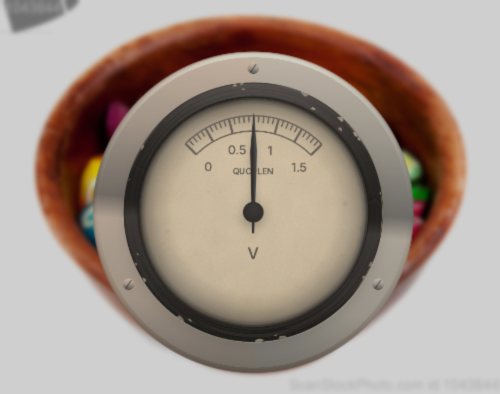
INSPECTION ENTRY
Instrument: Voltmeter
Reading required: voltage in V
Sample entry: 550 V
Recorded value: 0.75 V
